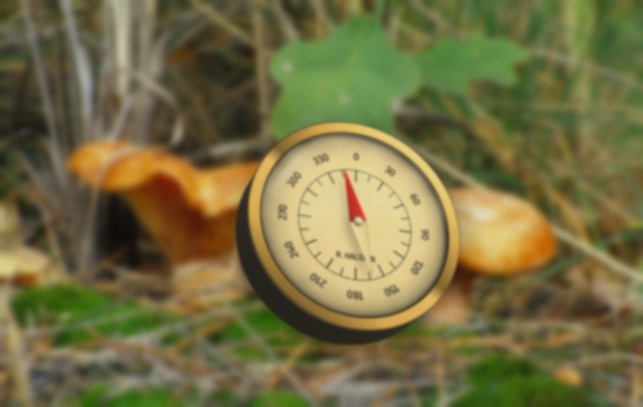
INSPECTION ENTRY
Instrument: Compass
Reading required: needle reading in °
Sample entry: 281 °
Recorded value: 345 °
